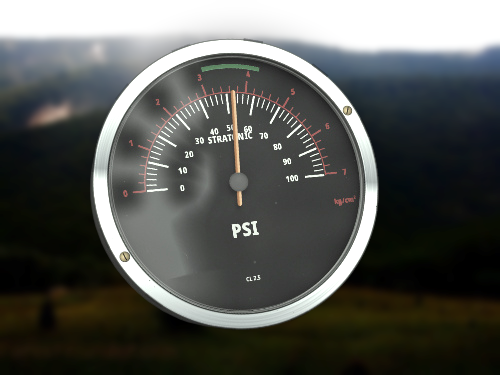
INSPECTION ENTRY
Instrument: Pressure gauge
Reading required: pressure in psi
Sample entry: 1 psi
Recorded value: 52 psi
